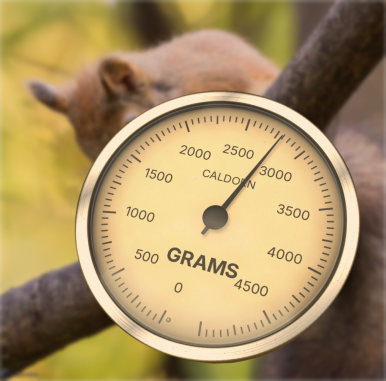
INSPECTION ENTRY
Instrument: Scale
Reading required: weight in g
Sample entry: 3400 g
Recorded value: 2800 g
